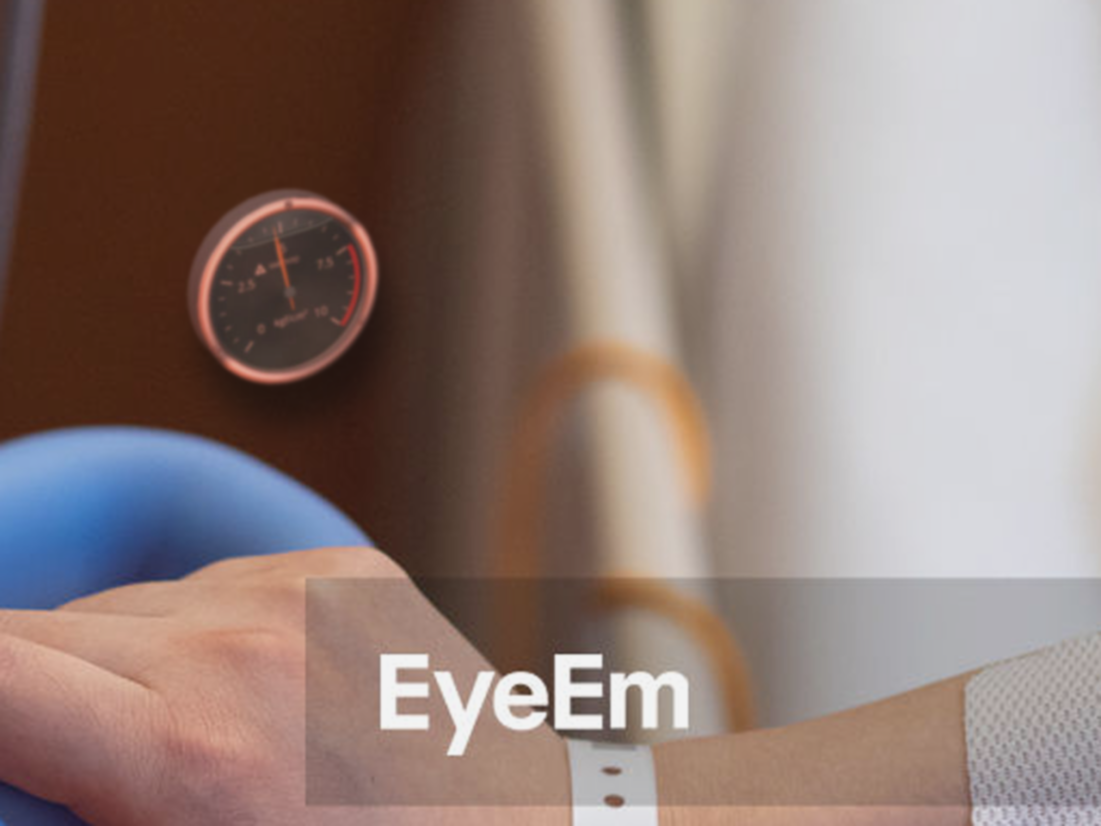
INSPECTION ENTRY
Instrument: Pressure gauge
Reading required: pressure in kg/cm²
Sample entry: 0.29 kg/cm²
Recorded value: 4.75 kg/cm²
